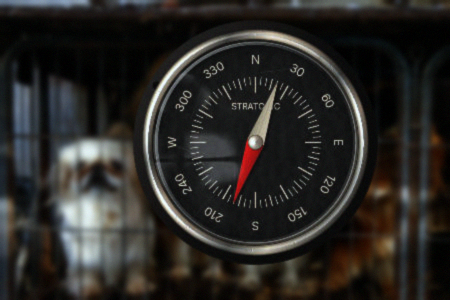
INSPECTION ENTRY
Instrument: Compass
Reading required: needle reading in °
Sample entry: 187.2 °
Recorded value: 200 °
